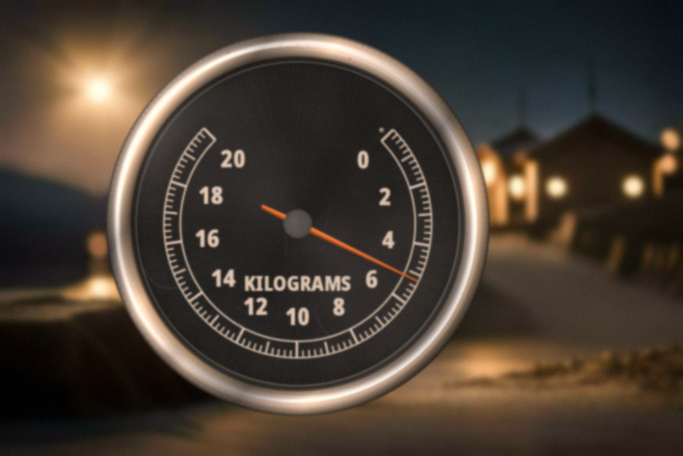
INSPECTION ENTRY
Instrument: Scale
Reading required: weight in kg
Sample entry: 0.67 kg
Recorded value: 5.2 kg
